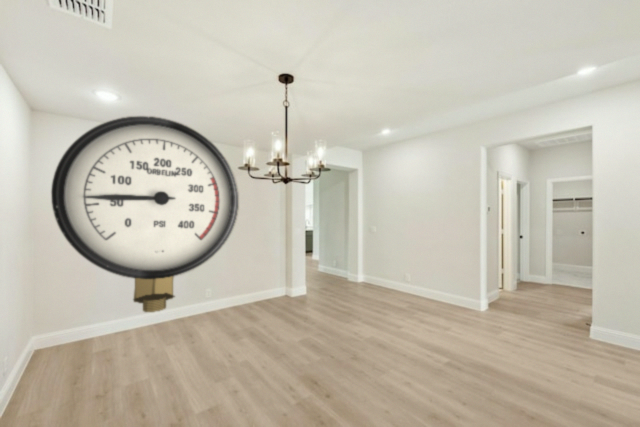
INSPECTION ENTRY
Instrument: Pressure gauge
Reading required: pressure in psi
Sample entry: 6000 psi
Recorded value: 60 psi
